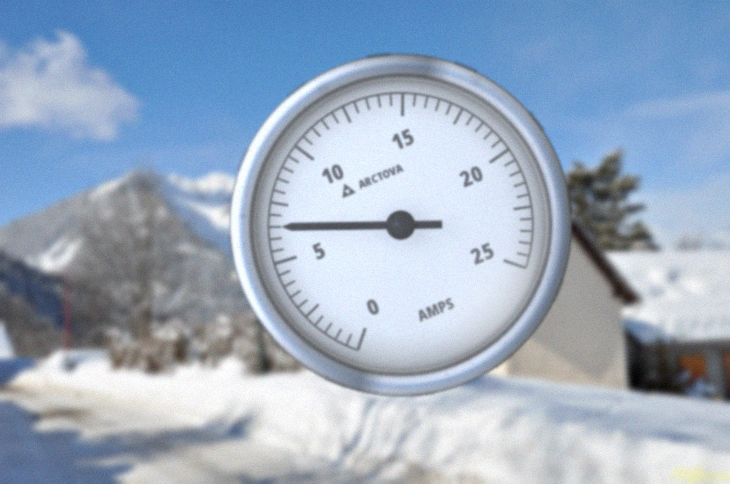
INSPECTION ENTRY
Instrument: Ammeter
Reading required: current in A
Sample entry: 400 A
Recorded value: 6.5 A
